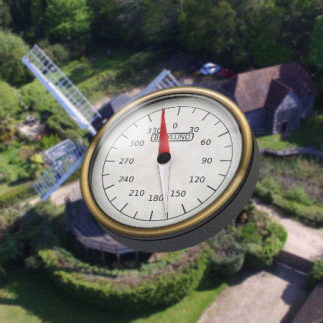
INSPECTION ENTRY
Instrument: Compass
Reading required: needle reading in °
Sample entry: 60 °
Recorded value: 345 °
